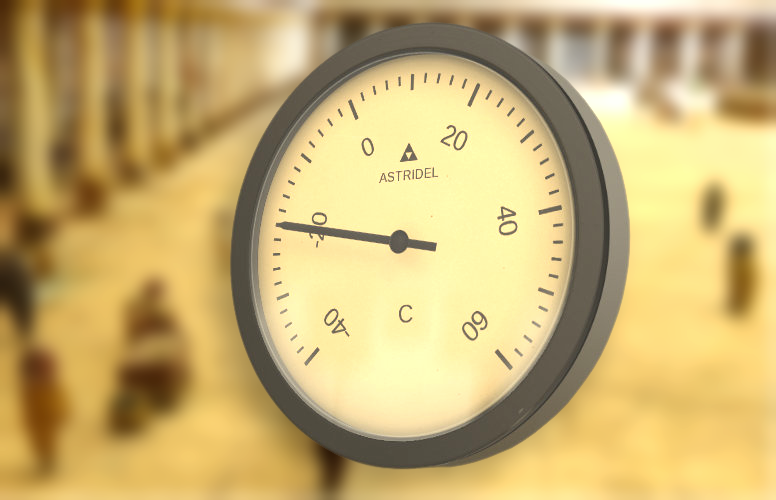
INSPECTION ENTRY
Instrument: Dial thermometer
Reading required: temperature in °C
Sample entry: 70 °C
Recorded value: -20 °C
